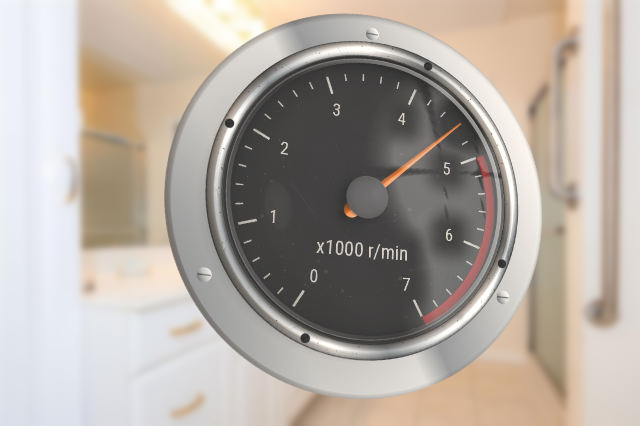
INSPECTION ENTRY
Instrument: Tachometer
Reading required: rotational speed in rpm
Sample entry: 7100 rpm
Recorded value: 4600 rpm
